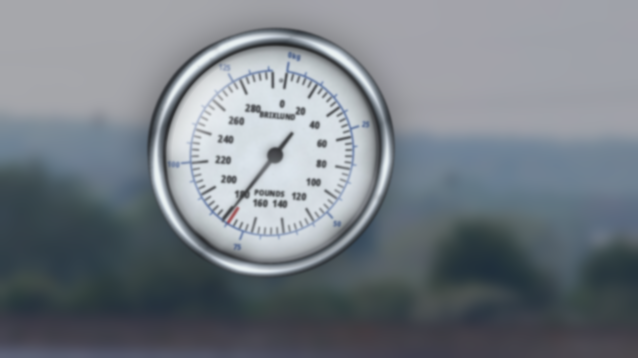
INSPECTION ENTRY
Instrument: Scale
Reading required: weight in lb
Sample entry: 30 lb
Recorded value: 180 lb
